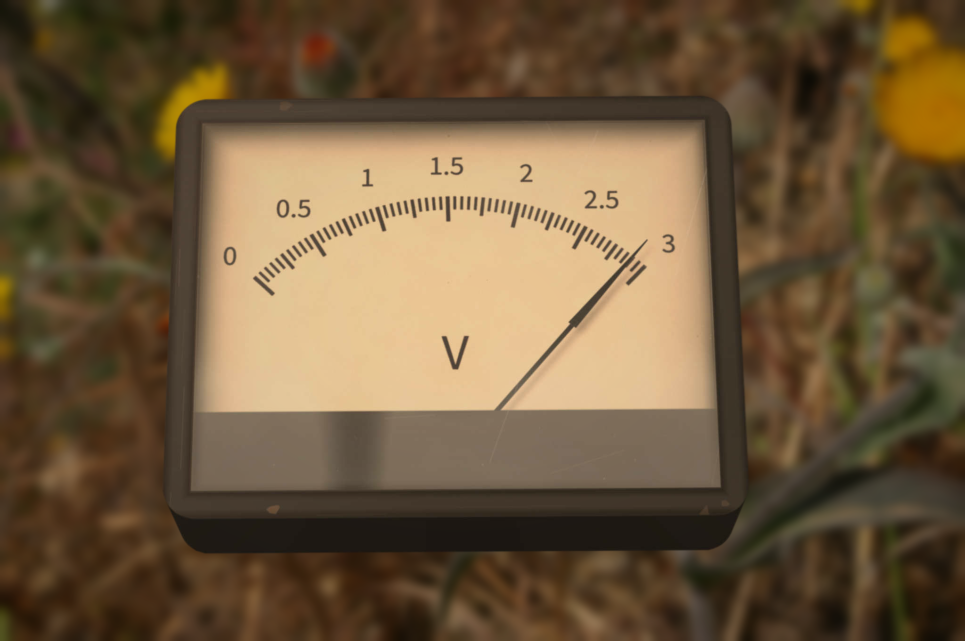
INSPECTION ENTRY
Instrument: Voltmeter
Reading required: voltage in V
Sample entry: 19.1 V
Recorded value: 2.9 V
